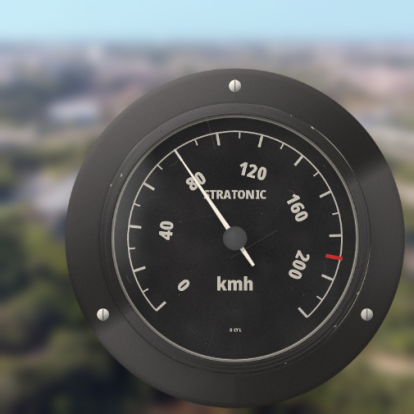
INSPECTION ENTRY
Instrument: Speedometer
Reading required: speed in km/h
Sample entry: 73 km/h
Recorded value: 80 km/h
